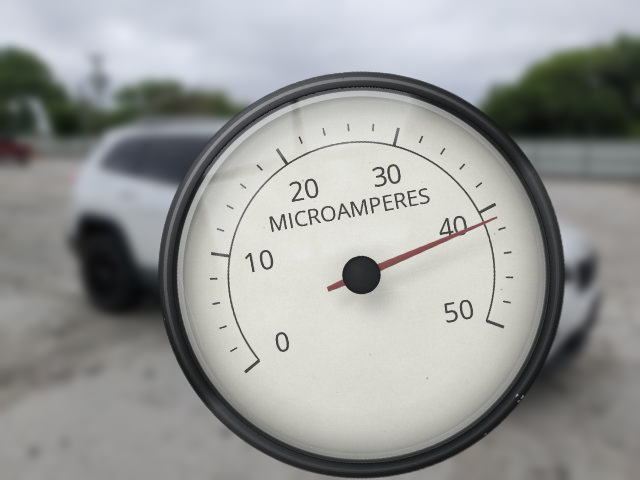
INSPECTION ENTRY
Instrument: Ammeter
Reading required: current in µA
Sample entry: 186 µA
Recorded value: 41 µA
